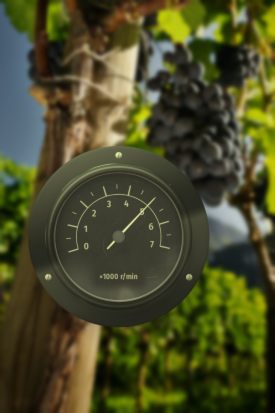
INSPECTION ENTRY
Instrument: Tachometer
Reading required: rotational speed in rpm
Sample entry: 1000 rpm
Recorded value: 5000 rpm
